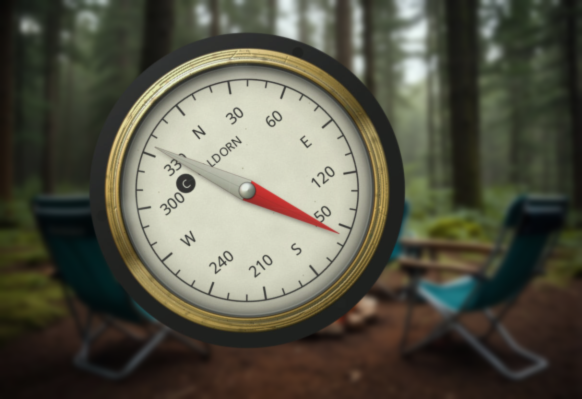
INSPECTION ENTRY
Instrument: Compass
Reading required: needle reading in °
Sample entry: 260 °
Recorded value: 155 °
